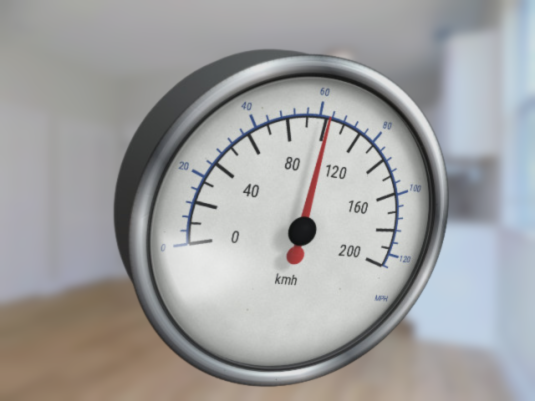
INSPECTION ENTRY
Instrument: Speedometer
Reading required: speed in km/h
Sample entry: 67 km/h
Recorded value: 100 km/h
